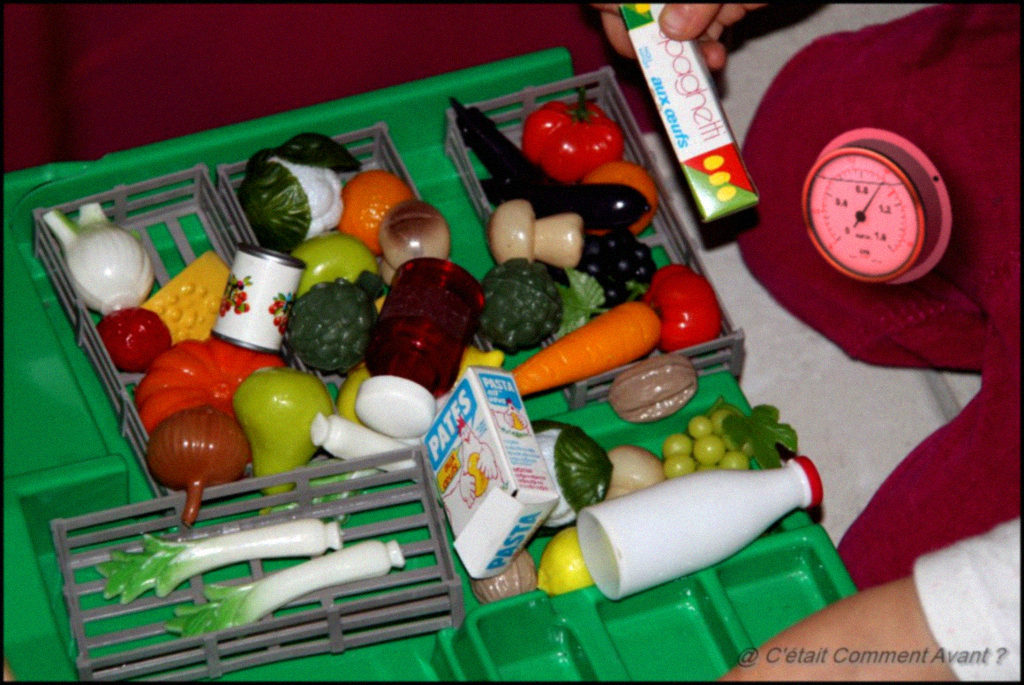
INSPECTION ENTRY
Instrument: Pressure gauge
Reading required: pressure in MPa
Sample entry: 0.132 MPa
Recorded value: 1 MPa
